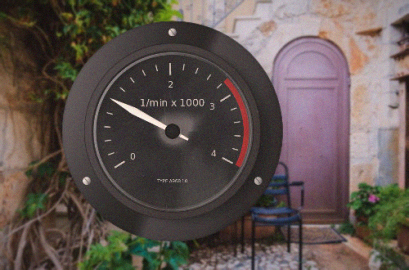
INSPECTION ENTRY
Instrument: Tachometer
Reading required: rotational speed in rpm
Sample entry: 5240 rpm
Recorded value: 1000 rpm
